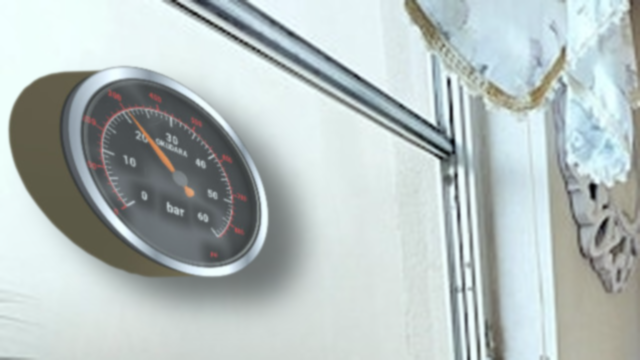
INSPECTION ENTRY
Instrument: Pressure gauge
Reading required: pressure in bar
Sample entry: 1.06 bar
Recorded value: 20 bar
